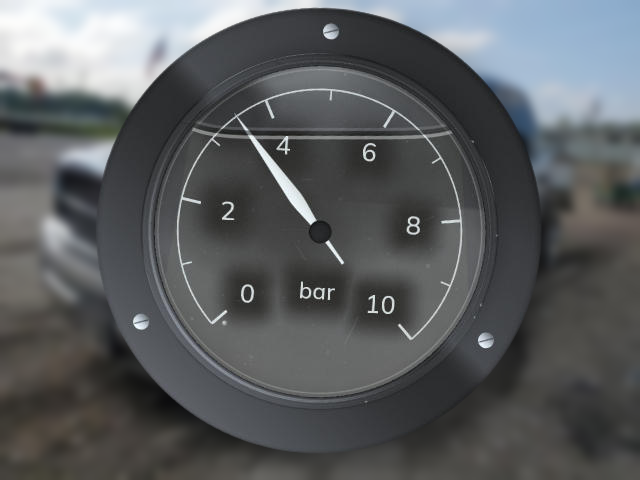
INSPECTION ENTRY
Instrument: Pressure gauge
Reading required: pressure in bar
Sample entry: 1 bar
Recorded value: 3.5 bar
